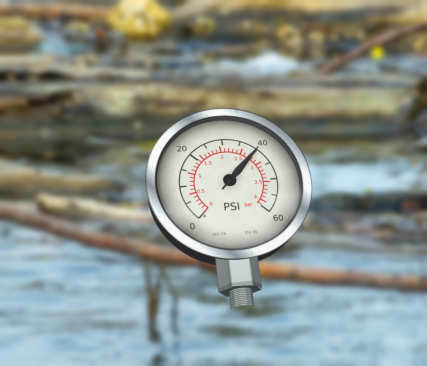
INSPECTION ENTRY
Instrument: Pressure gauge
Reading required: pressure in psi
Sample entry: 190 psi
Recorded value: 40 psi
